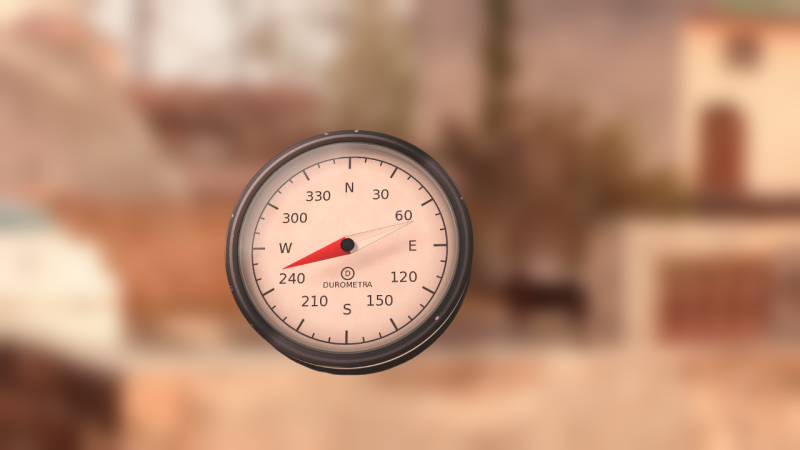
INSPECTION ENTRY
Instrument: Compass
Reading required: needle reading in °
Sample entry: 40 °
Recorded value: 250 °
